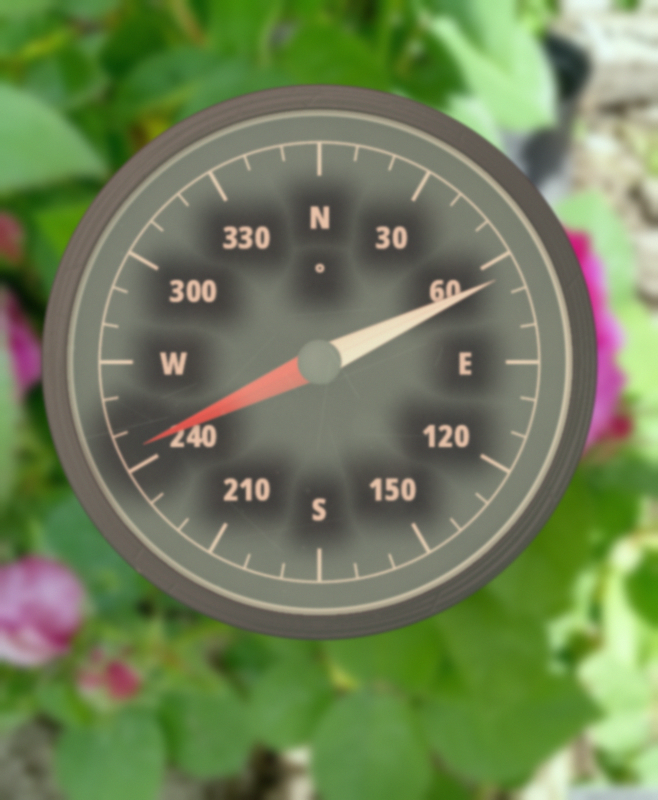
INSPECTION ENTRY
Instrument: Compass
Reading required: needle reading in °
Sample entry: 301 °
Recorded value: 245 °
